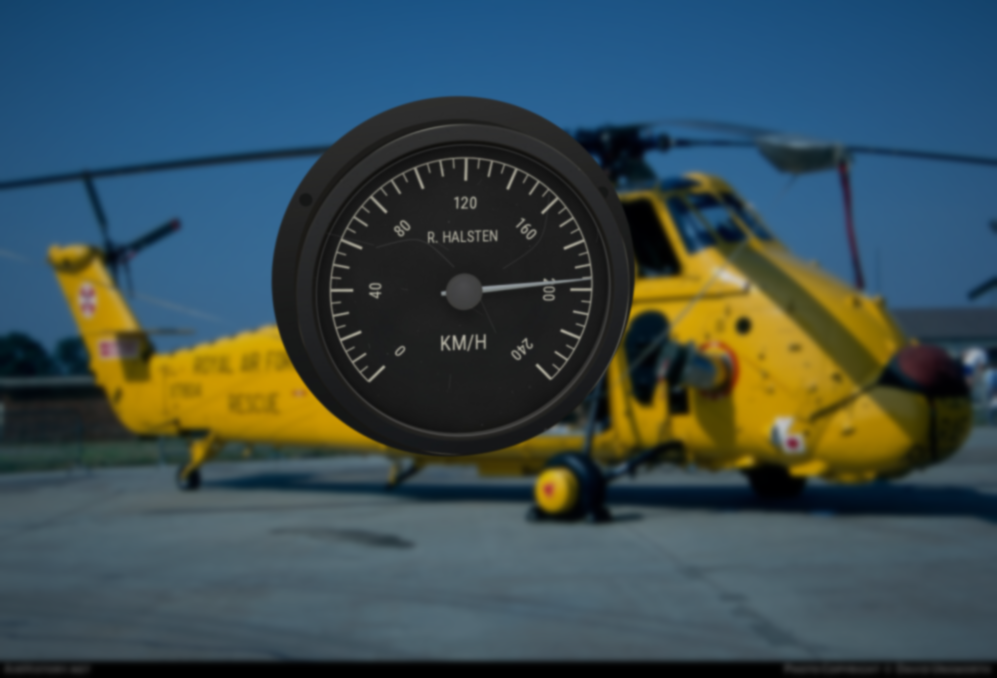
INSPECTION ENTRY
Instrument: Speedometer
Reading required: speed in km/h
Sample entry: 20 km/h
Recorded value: 195 km/h
